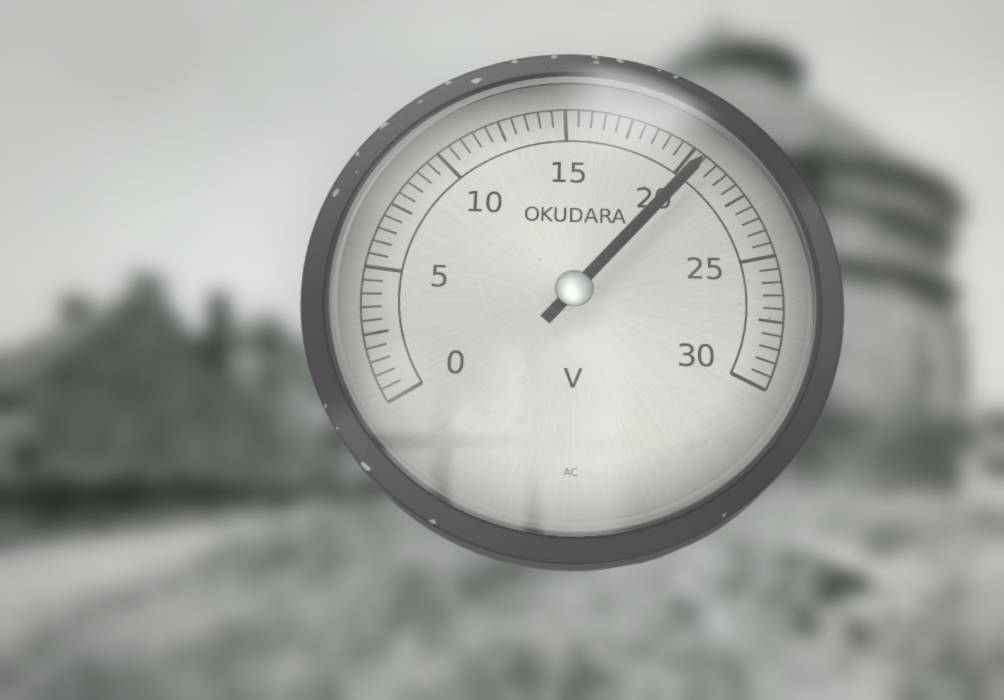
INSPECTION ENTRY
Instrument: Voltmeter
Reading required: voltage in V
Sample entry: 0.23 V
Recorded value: 20.5 V
